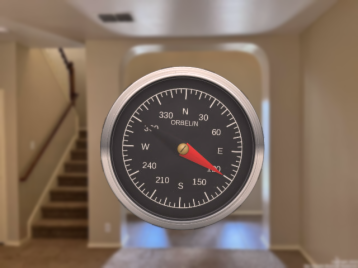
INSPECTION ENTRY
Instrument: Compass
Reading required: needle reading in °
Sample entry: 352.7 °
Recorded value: 120 °
